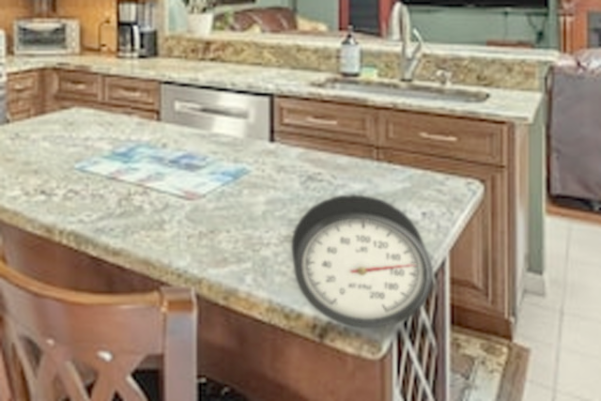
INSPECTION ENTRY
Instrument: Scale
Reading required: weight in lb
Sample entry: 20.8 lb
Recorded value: 150 lb
